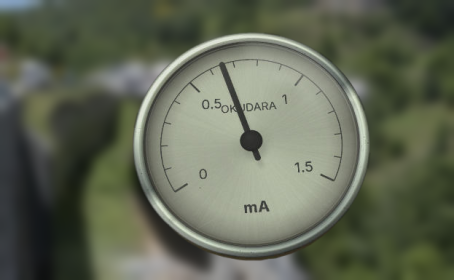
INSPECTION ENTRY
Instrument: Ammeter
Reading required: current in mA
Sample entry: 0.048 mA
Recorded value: 0.65 mA
